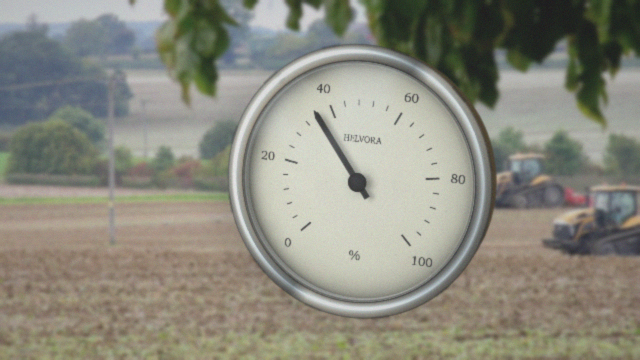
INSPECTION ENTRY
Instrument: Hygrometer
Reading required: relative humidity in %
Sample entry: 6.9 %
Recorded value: 36 %
